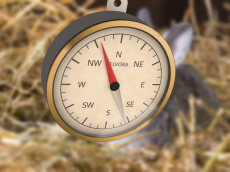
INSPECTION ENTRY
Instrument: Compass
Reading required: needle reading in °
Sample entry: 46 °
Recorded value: 335 °
